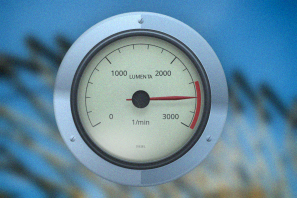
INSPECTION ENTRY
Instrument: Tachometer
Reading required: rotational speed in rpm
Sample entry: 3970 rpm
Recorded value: 2600 rpm
